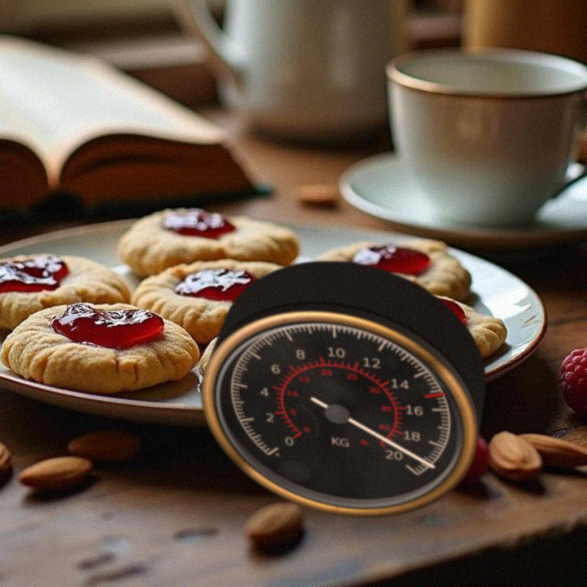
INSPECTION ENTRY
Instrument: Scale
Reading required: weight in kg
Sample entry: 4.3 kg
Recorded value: 19 kg
